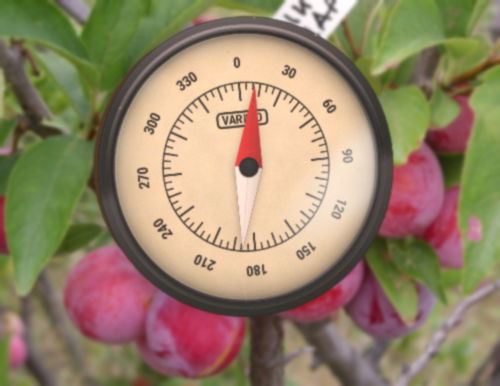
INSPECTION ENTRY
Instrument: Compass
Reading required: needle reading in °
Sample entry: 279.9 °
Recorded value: 10 °
